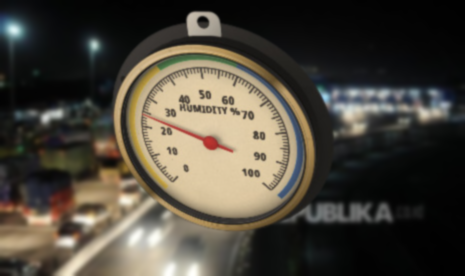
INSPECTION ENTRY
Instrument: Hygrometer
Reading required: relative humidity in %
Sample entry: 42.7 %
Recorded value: 25 %
